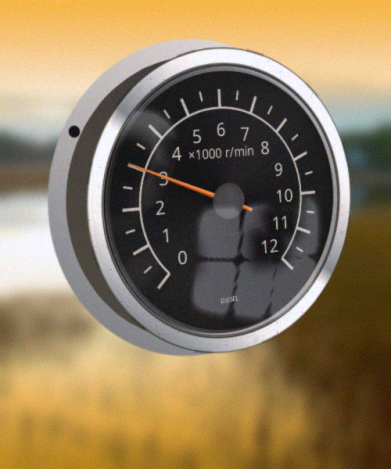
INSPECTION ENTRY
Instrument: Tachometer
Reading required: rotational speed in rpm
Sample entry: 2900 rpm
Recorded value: 3000 rpm
